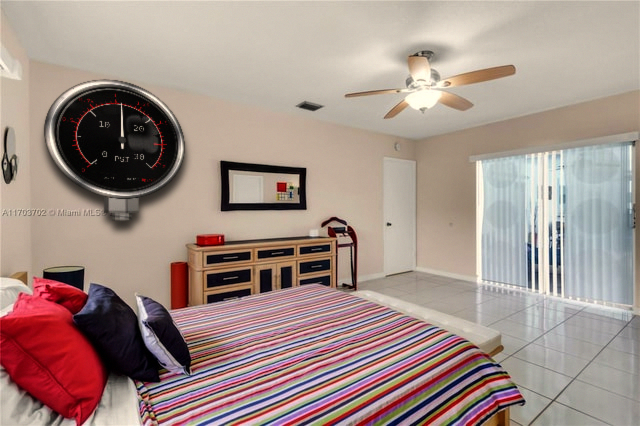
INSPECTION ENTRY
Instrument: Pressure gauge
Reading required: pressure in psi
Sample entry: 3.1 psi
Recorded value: 15 psi
